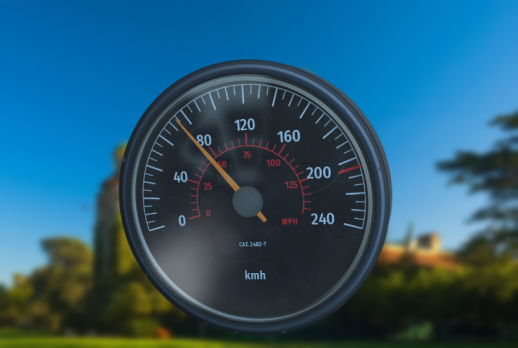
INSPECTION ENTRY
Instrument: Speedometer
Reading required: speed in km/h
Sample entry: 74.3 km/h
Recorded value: 75 km/h
